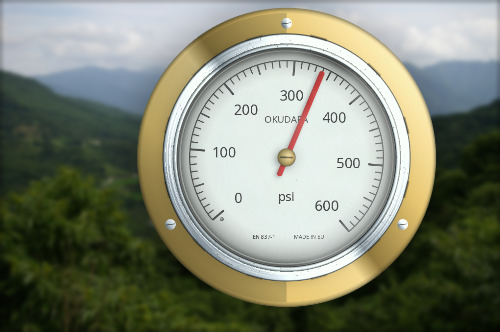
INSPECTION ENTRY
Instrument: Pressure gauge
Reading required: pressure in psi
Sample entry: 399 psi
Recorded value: 340 psi
